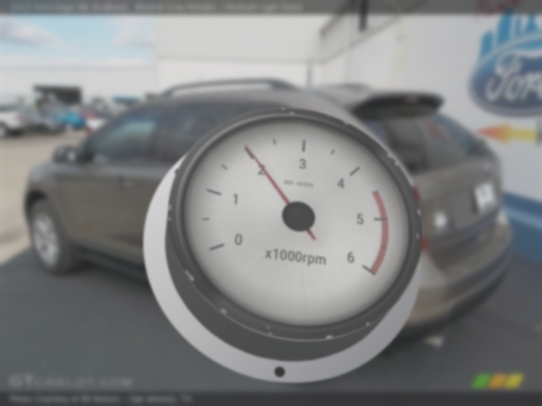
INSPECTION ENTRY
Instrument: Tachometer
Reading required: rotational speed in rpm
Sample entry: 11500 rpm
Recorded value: 2000 rpm
